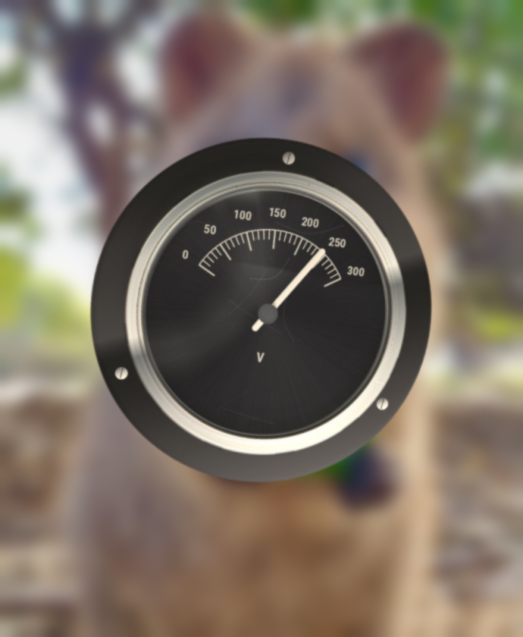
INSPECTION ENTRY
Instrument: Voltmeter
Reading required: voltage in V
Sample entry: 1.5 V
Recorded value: 240 V
